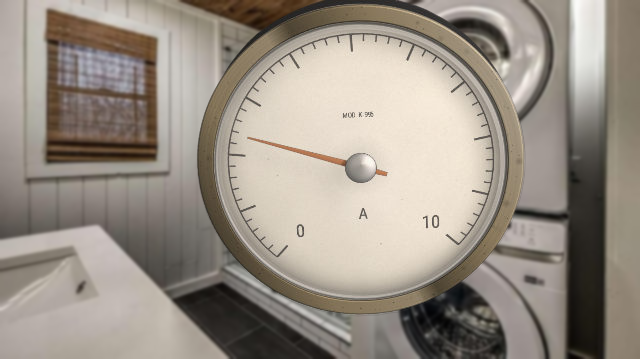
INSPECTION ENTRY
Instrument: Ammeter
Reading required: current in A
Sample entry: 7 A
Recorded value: 2.4 A
